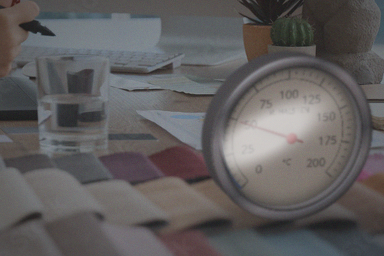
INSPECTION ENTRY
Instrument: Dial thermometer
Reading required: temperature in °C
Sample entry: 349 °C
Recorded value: 50 °C
